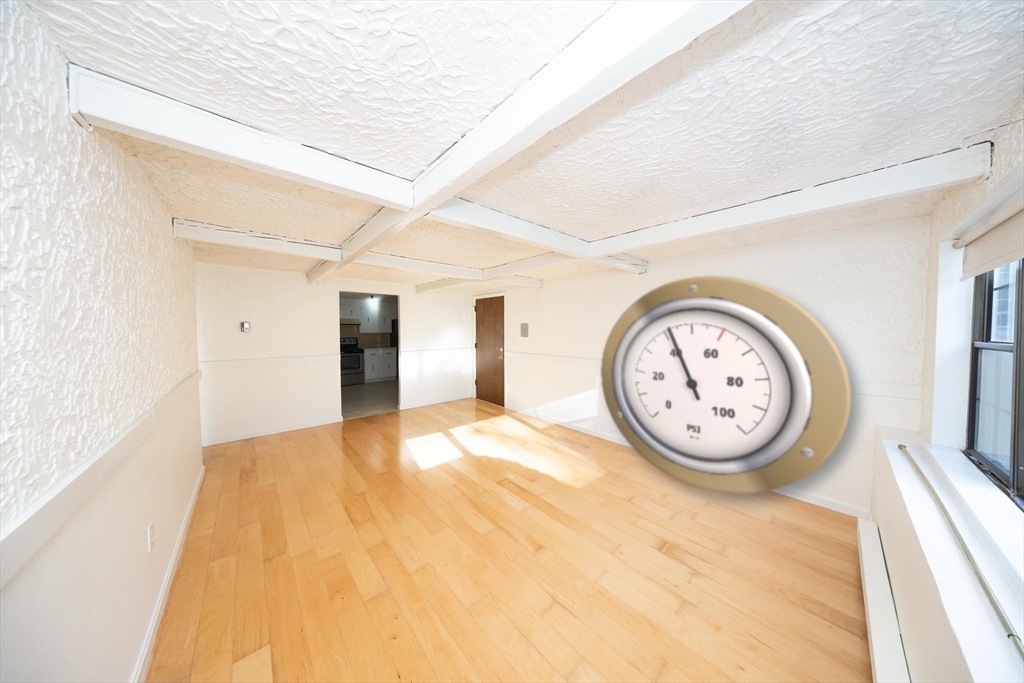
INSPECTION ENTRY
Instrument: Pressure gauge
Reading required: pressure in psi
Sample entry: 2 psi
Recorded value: 42.5 psi
